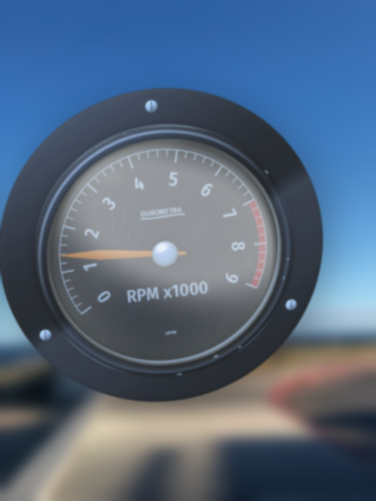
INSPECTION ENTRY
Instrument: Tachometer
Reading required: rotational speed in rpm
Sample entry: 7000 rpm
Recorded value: 1400 rpm
